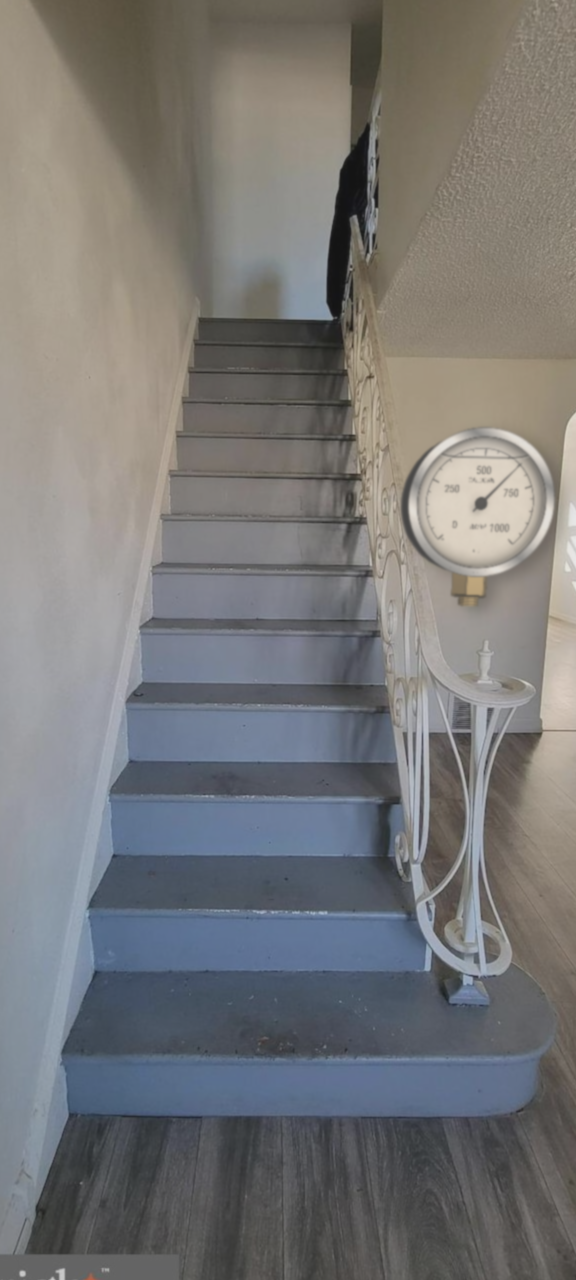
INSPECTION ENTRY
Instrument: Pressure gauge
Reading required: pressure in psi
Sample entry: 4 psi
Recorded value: 650 psi
